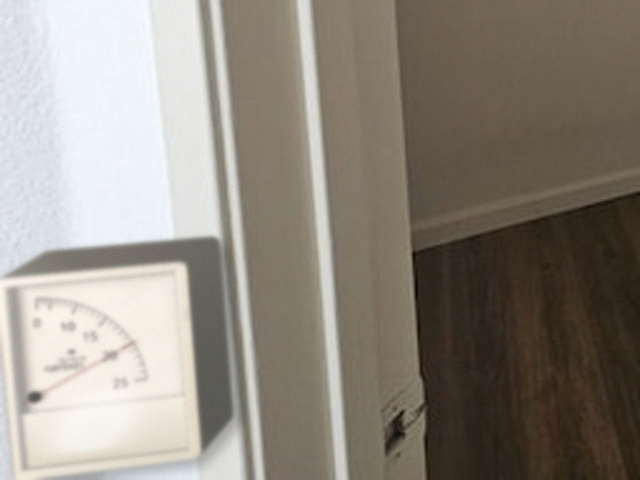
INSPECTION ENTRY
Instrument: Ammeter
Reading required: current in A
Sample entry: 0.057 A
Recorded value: 20 A
